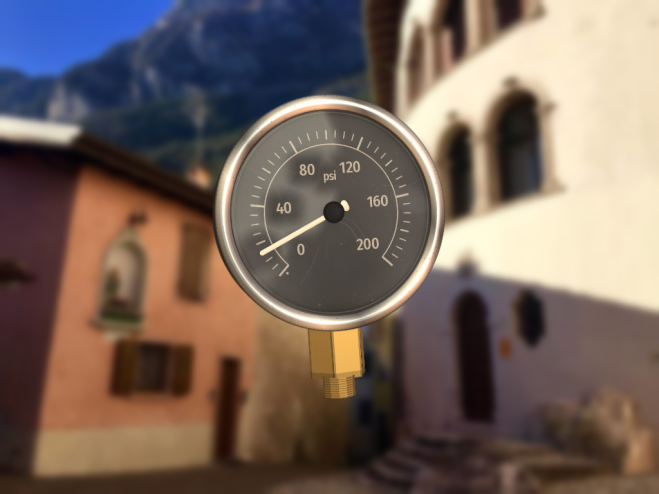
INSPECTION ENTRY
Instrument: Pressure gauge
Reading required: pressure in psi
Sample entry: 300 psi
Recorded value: 15 psi
